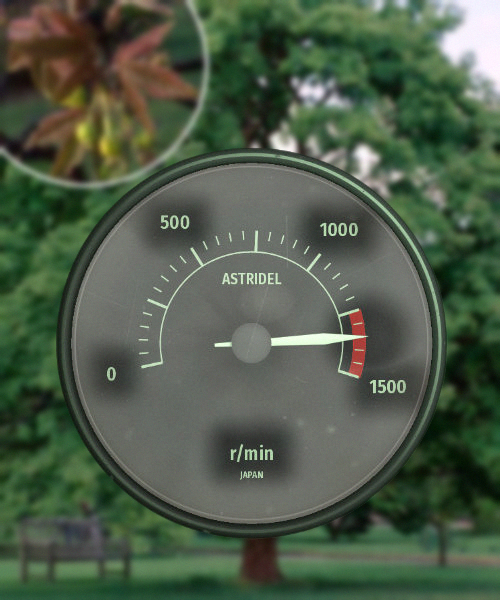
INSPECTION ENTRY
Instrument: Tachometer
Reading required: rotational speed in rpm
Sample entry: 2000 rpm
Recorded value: 1350 rpm
